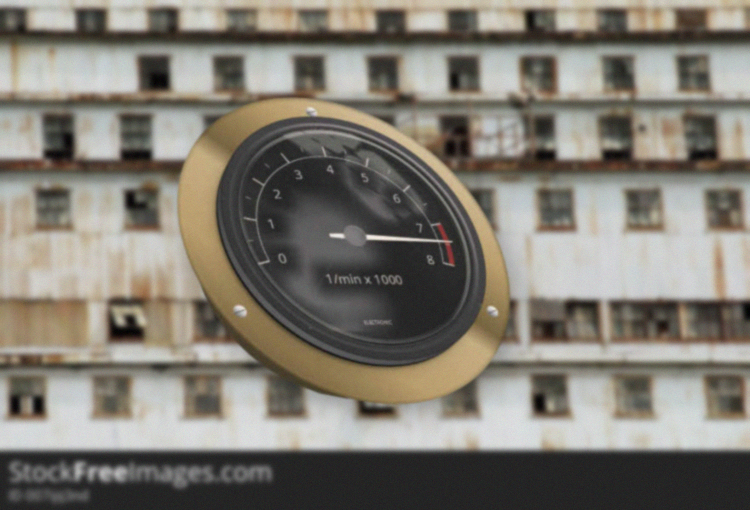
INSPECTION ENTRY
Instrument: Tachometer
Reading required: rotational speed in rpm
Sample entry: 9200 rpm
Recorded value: 7500 rpm
